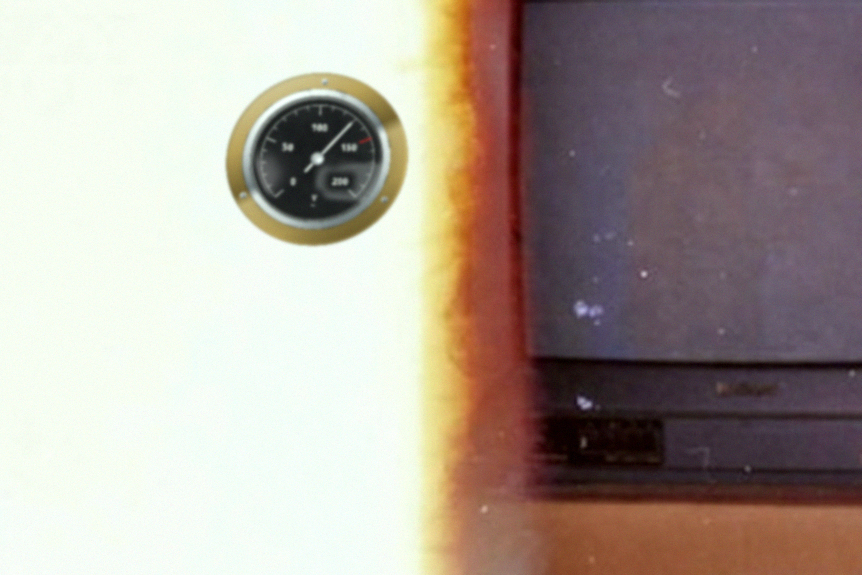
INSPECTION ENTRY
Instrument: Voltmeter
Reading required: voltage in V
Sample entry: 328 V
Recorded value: 130 V
